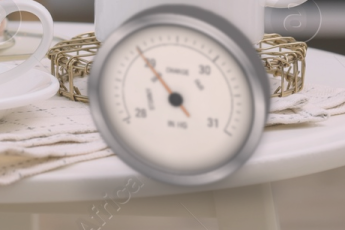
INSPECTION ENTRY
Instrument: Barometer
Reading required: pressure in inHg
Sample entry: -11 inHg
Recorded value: 29 inHg
